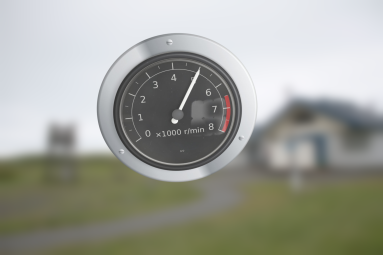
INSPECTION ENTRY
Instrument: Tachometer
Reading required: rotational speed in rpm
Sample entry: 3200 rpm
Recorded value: 5000 rpm
